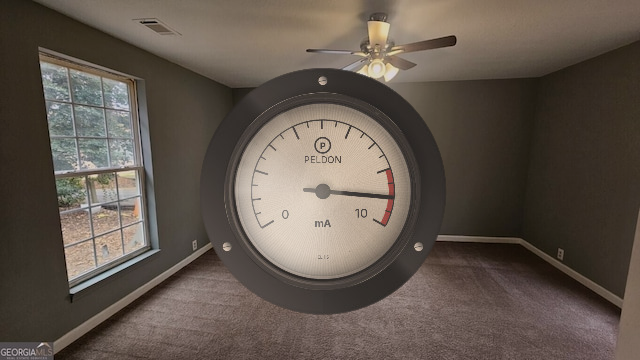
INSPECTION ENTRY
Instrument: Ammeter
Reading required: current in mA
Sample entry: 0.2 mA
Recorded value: 9 mA
